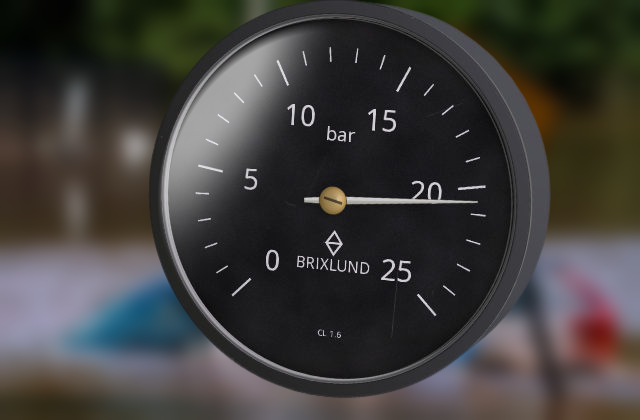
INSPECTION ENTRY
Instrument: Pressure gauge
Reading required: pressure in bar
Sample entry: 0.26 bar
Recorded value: 20.5 bar
